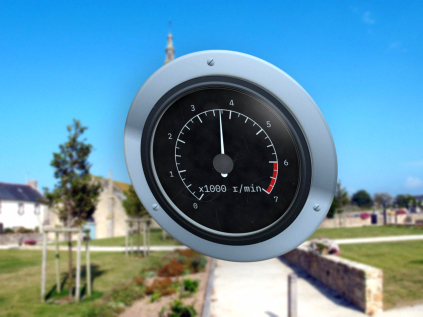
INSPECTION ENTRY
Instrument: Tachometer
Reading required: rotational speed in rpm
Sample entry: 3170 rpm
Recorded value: 3750 rpm
